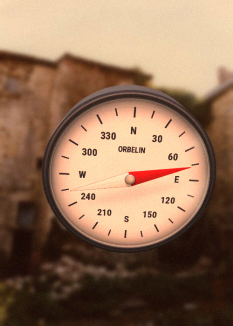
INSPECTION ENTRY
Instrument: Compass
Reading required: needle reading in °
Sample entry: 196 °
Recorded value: 75 °
